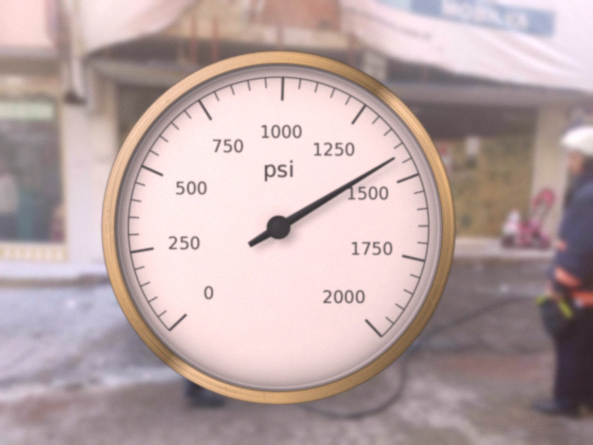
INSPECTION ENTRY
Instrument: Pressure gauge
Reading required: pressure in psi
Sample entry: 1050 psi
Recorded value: 1425 psi
